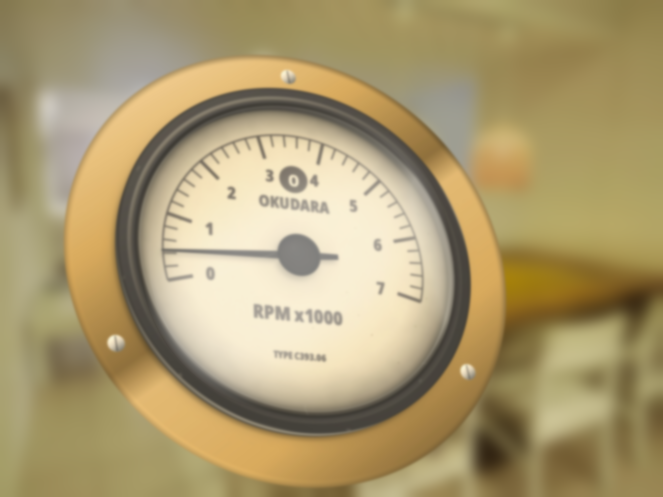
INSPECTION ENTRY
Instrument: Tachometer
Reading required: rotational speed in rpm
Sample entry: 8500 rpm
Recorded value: 400 rpm
